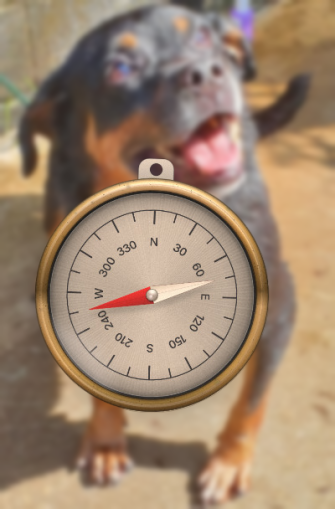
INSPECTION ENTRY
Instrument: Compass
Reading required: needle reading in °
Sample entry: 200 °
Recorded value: 255 °
